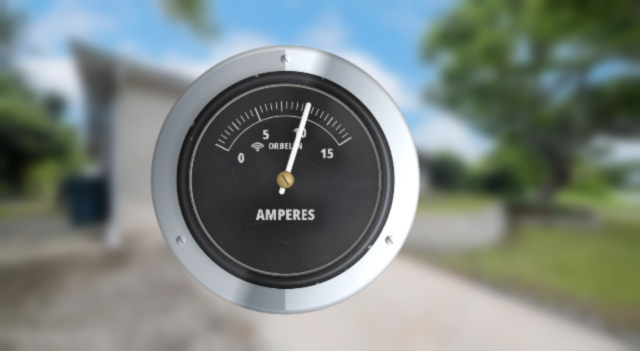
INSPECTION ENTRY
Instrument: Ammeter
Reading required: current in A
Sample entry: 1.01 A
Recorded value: 10 A
